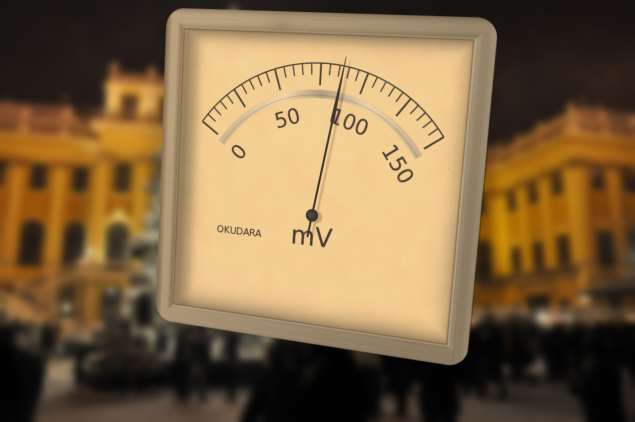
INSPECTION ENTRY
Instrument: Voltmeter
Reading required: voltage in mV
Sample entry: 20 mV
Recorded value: 87.5 mV
